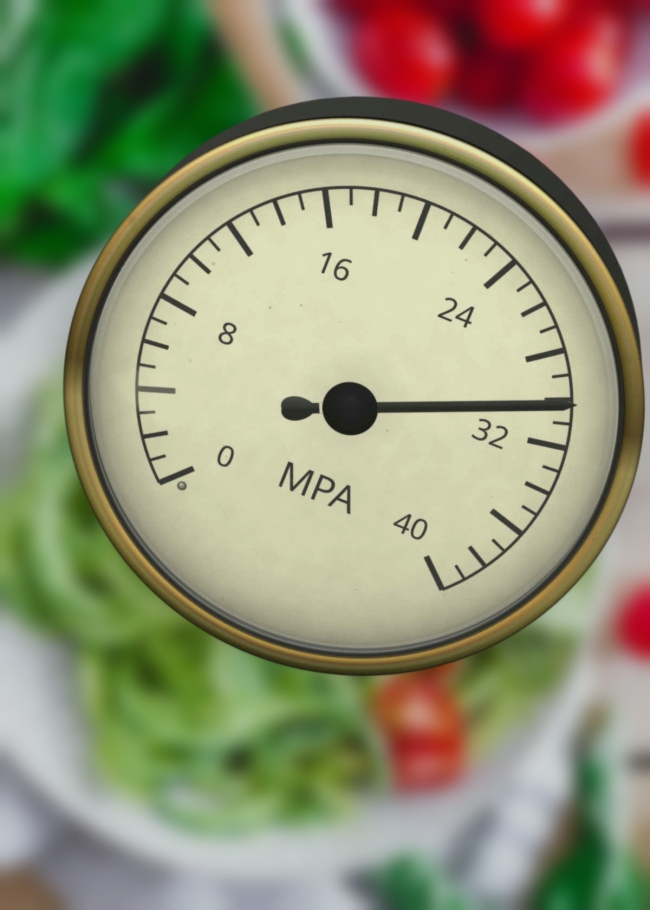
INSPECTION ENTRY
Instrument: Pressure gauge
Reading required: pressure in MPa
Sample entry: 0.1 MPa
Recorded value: 30 MPa
